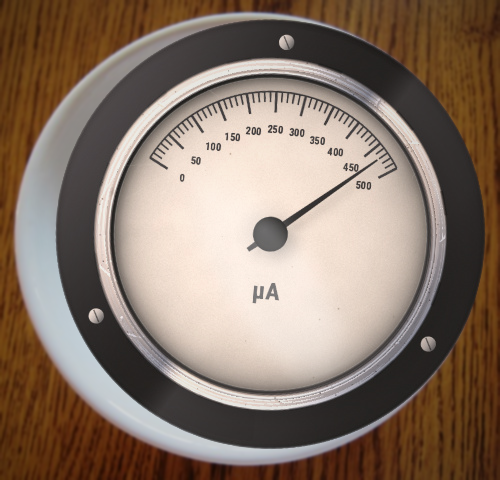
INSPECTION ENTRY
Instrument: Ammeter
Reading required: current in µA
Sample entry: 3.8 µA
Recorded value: 470 µA
